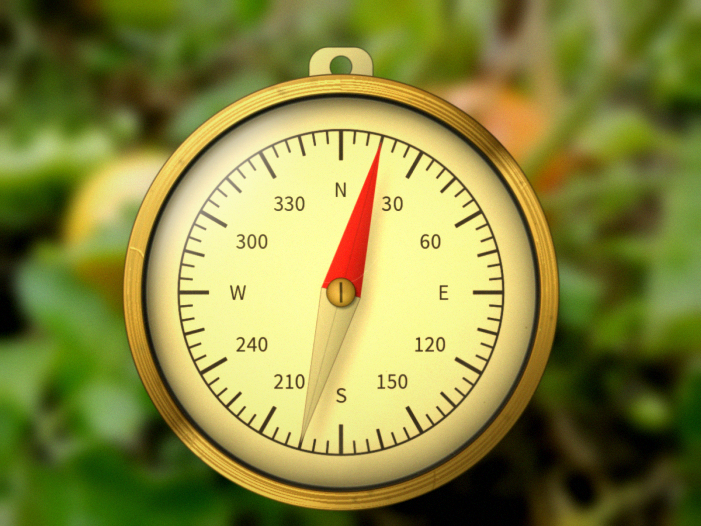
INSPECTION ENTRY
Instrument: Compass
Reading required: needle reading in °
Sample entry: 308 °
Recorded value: 15 °
